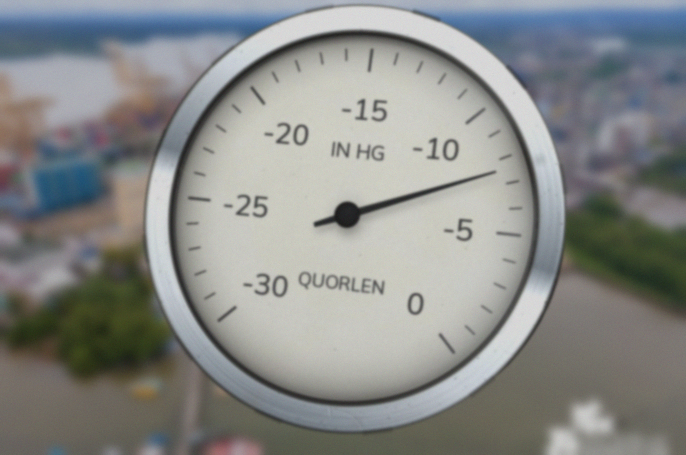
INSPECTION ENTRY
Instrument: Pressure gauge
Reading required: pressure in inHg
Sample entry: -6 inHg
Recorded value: -7.5 inHg
